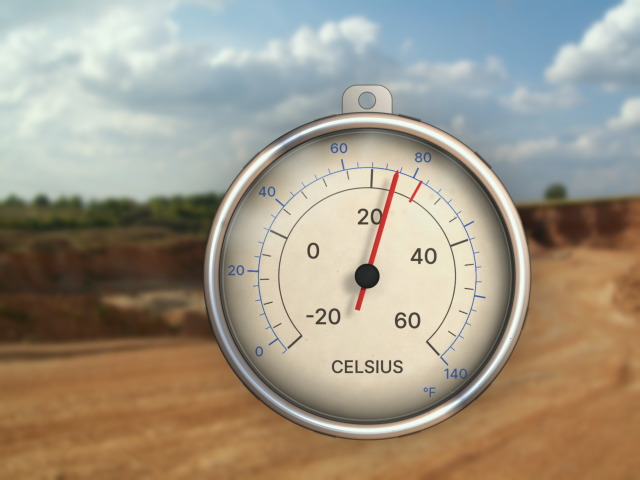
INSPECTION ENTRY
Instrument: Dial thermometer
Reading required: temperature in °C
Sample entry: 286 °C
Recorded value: 24 °C
